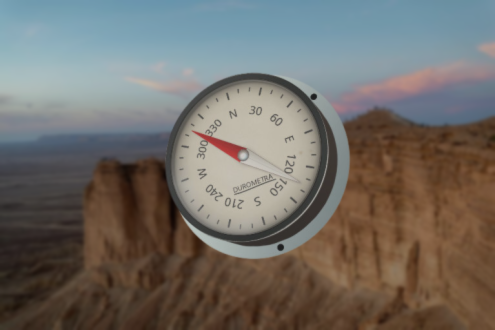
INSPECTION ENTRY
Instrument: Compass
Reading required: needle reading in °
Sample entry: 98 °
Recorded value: 315 °
